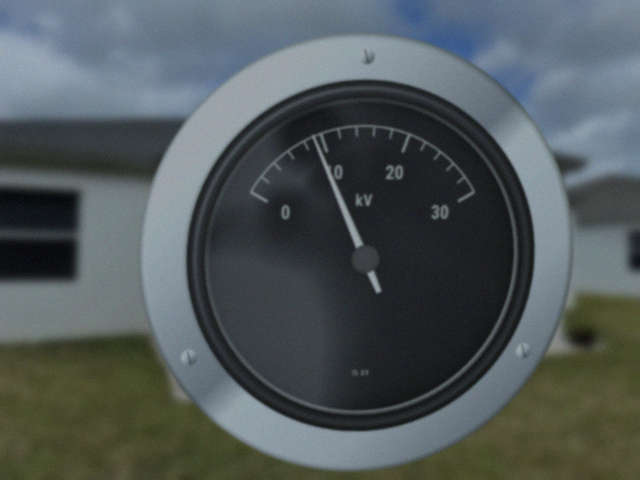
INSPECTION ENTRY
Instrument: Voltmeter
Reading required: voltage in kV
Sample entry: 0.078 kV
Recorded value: 9 kV
